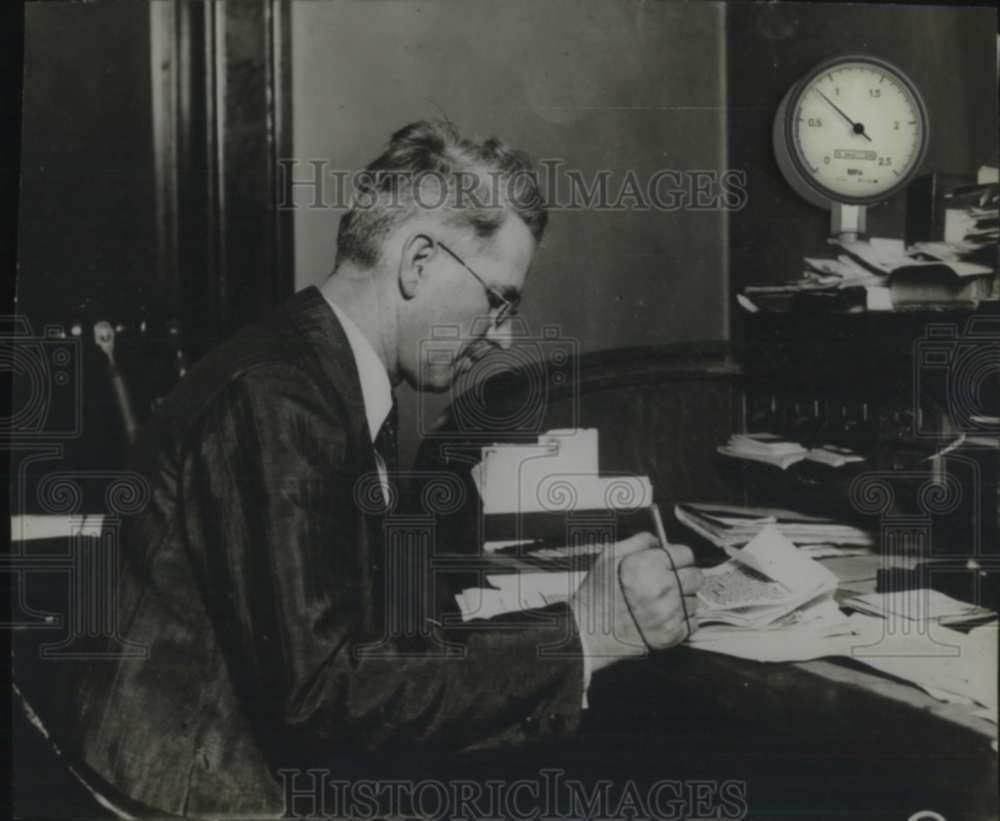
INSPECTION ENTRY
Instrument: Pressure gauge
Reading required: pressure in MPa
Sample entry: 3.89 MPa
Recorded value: 0.8 MPa
